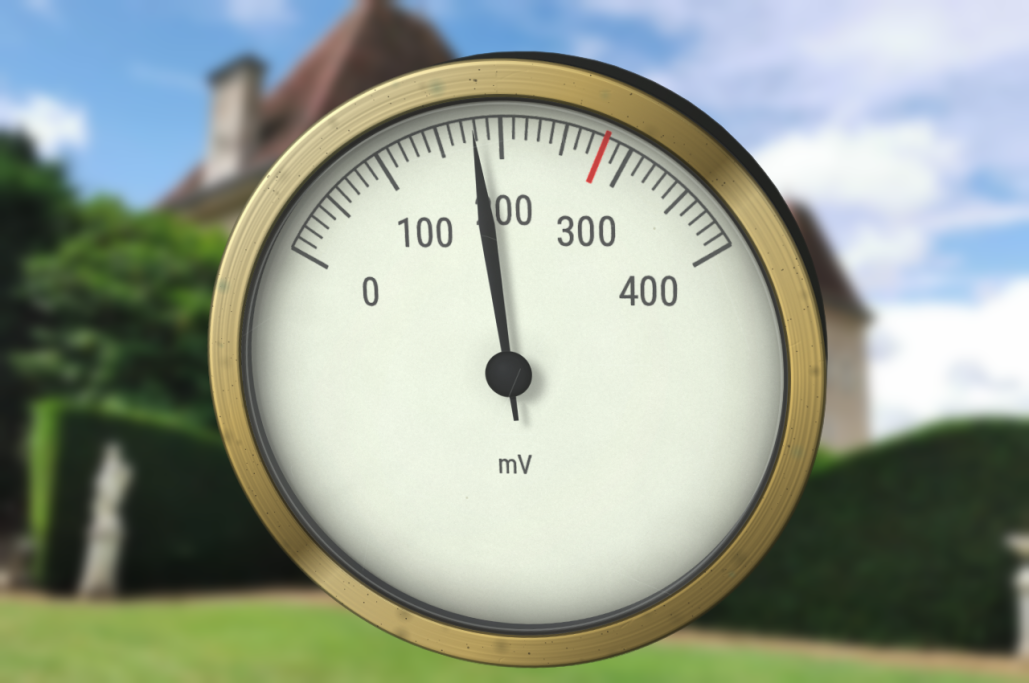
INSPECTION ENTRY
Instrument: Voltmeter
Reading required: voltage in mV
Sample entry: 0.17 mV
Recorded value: 180 mV
